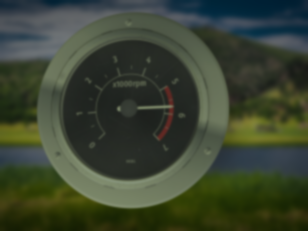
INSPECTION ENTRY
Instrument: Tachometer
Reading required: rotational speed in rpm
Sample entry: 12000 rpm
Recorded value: 5750 rpm
